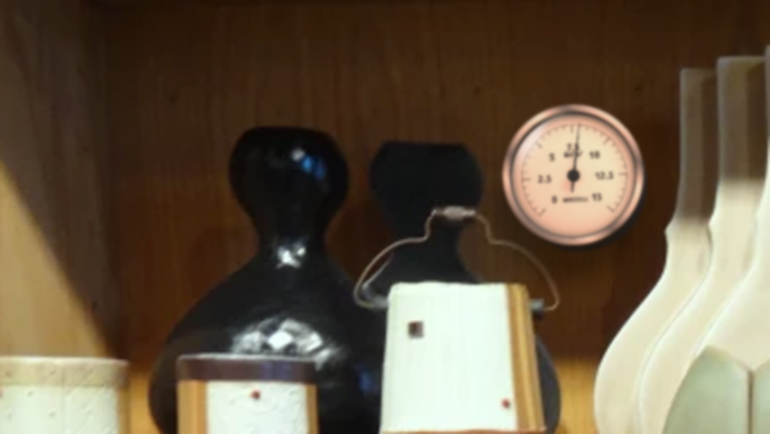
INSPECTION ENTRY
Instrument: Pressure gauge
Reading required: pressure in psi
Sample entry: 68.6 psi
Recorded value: 8 psi
